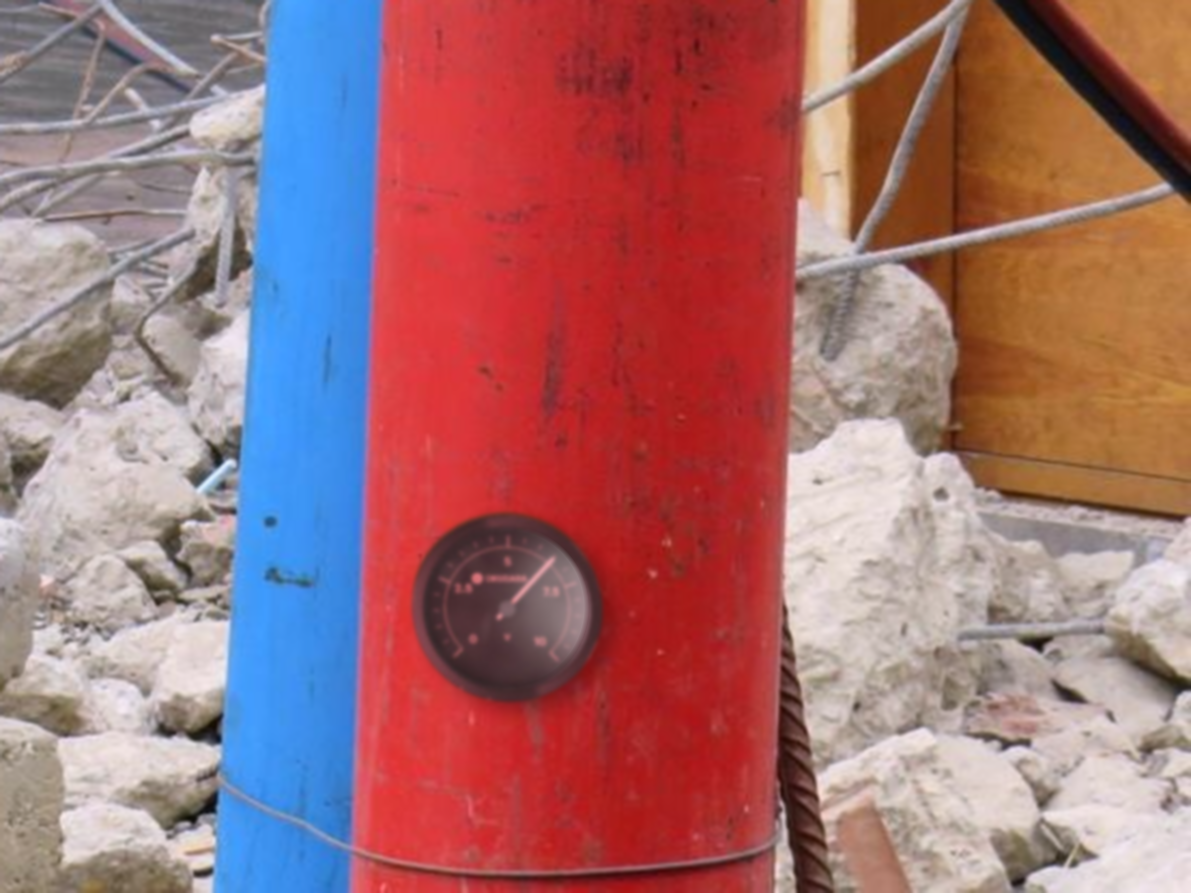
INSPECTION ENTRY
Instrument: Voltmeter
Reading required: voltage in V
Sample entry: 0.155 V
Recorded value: 6.5 V
